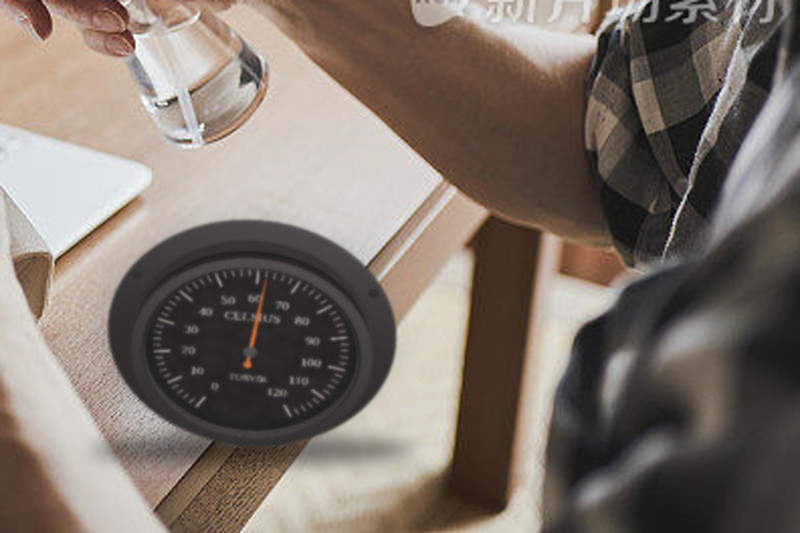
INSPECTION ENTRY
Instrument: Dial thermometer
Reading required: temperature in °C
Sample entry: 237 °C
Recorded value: 62 °C
